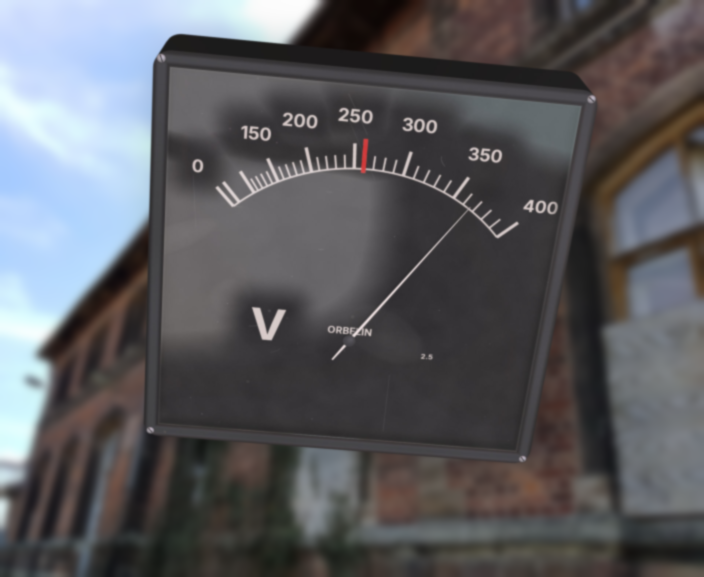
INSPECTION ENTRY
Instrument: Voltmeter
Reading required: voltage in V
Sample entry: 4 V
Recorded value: 365 V
